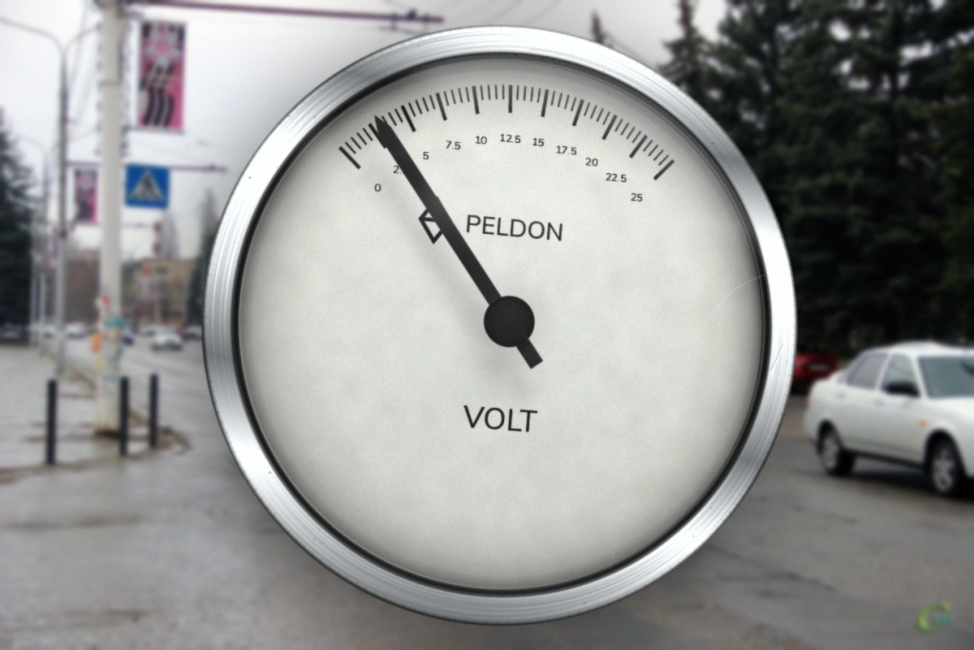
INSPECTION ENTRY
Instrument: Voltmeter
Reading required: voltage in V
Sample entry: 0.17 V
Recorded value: 3 V
